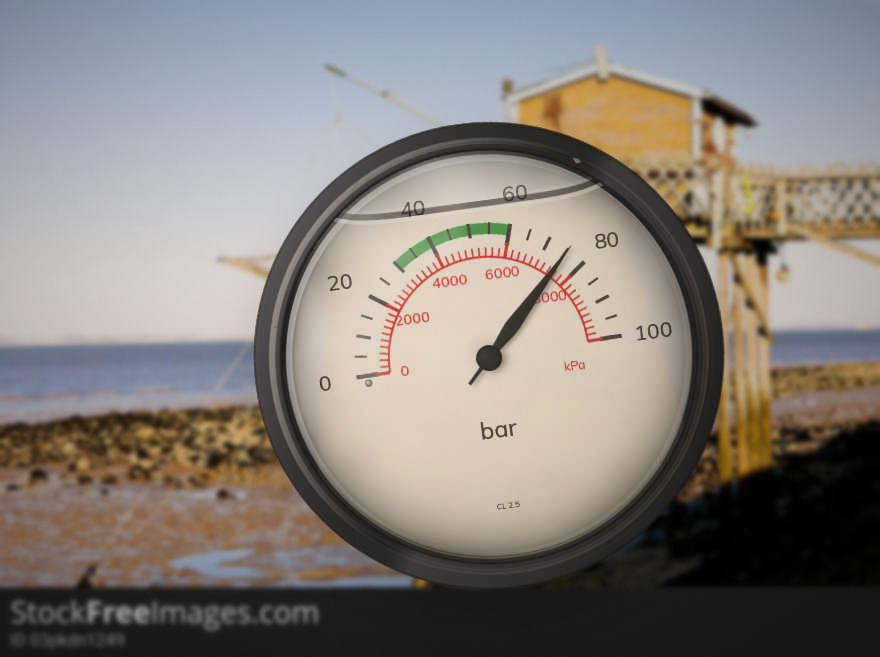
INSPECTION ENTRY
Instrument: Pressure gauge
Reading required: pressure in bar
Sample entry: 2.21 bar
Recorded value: 75 bar
